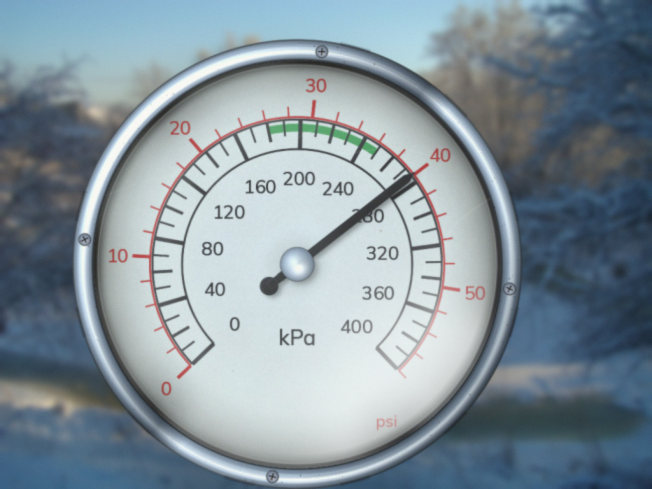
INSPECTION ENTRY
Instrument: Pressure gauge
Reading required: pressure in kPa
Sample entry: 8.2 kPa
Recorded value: 275 kPa
